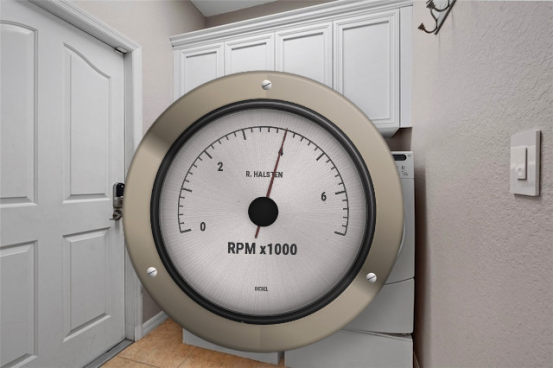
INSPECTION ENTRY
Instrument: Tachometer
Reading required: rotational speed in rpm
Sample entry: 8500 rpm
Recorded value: 4000 rpm
